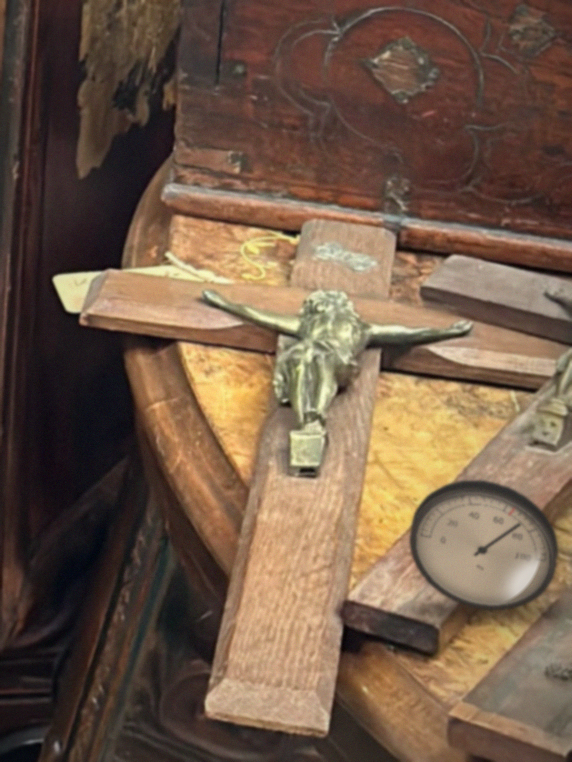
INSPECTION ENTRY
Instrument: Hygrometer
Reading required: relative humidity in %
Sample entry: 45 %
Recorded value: 72 %
